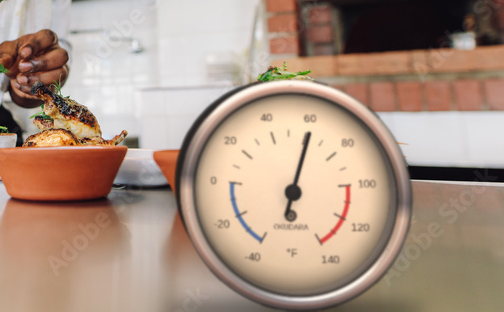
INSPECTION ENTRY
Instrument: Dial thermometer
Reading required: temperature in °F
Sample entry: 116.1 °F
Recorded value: 60 °F
